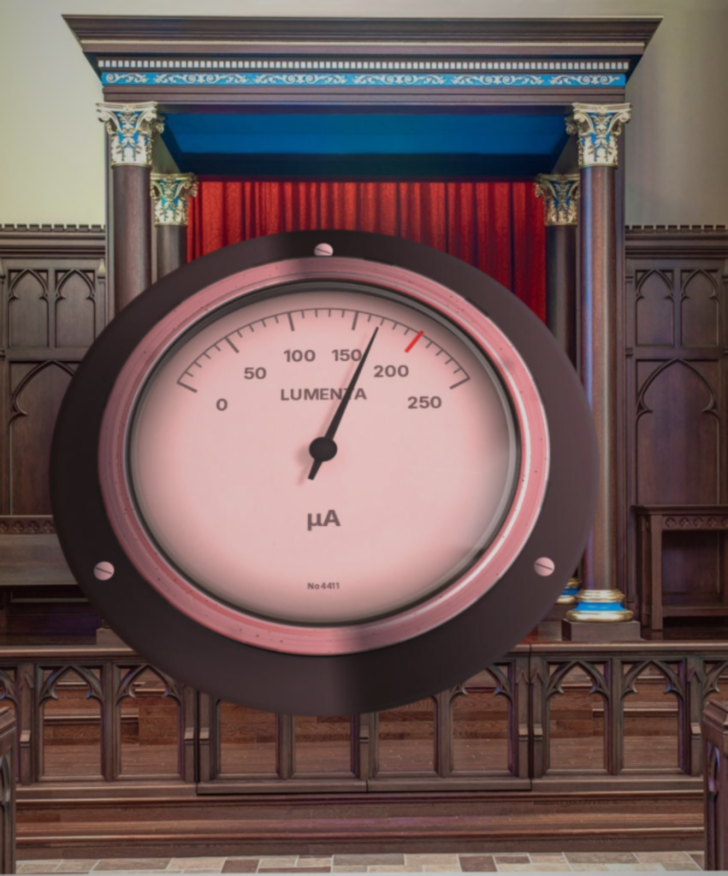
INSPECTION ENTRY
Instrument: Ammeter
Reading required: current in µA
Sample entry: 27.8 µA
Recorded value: 170 µA
